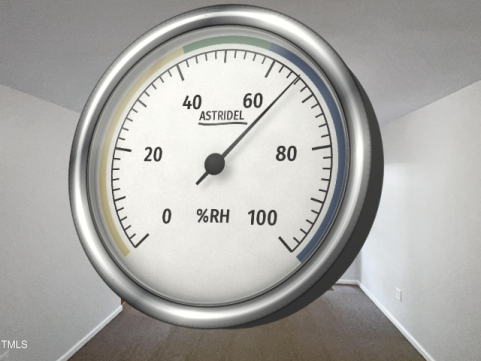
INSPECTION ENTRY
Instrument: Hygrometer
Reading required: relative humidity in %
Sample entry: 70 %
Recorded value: 66 %
